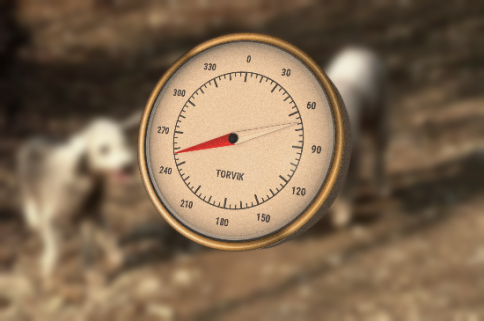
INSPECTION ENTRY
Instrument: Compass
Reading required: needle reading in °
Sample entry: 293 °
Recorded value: 250 °
